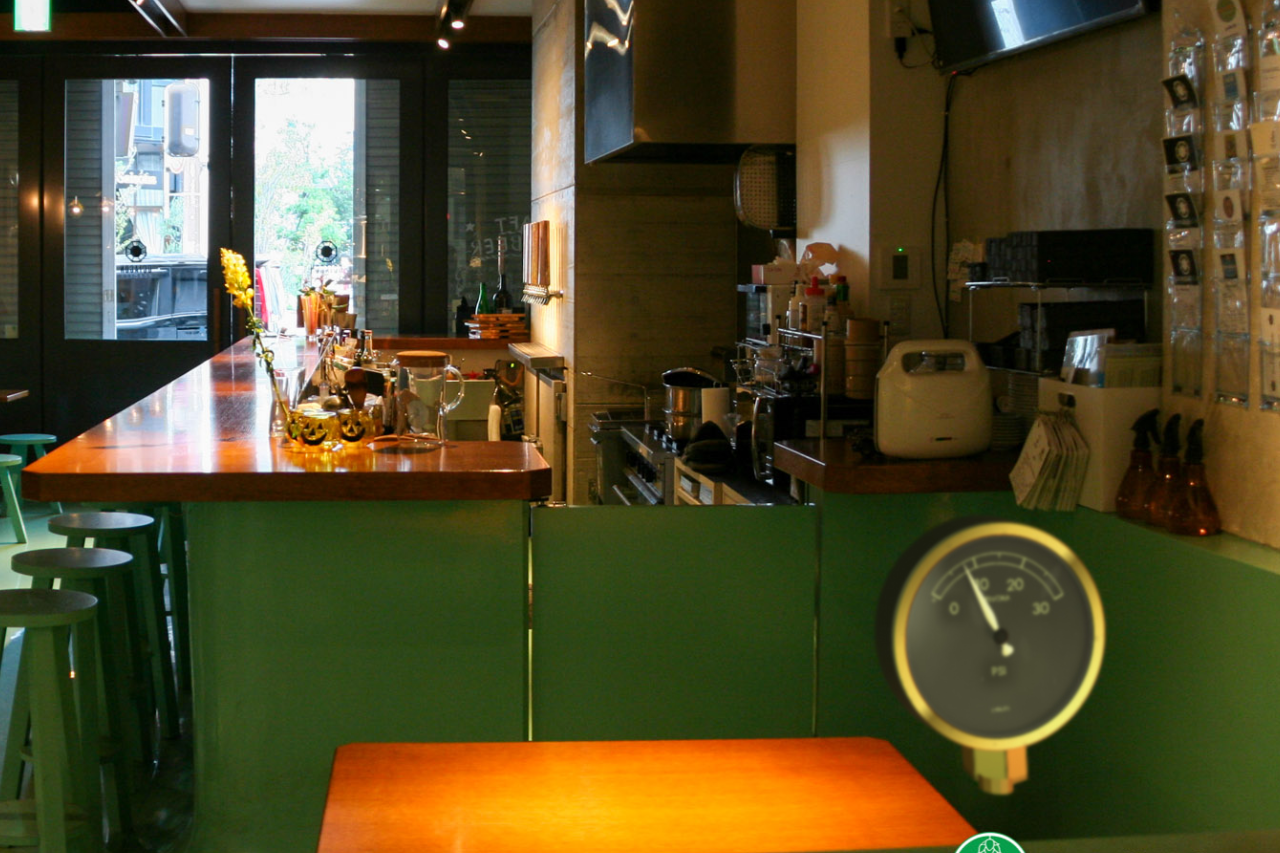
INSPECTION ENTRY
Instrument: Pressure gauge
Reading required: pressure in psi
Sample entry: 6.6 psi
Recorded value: 7.5 psi
